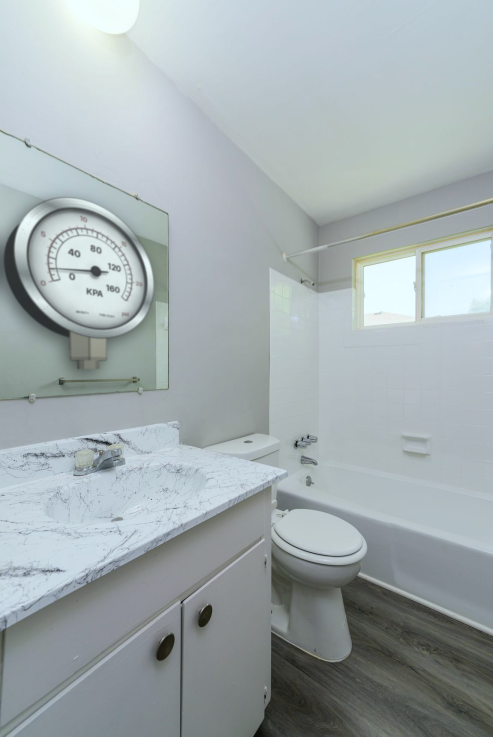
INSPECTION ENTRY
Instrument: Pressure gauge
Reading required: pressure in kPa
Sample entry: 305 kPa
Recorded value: 10 kPa
